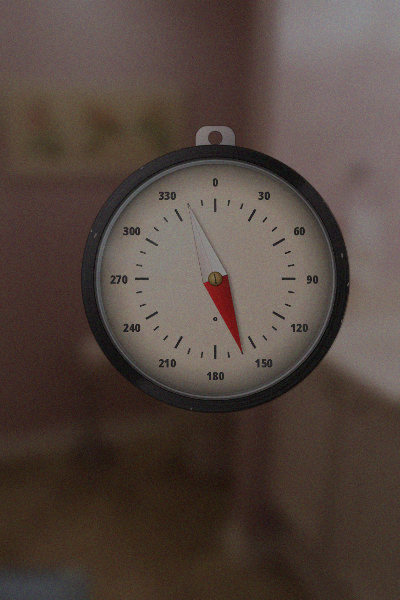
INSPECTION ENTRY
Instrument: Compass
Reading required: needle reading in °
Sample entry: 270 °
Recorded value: 160 °
